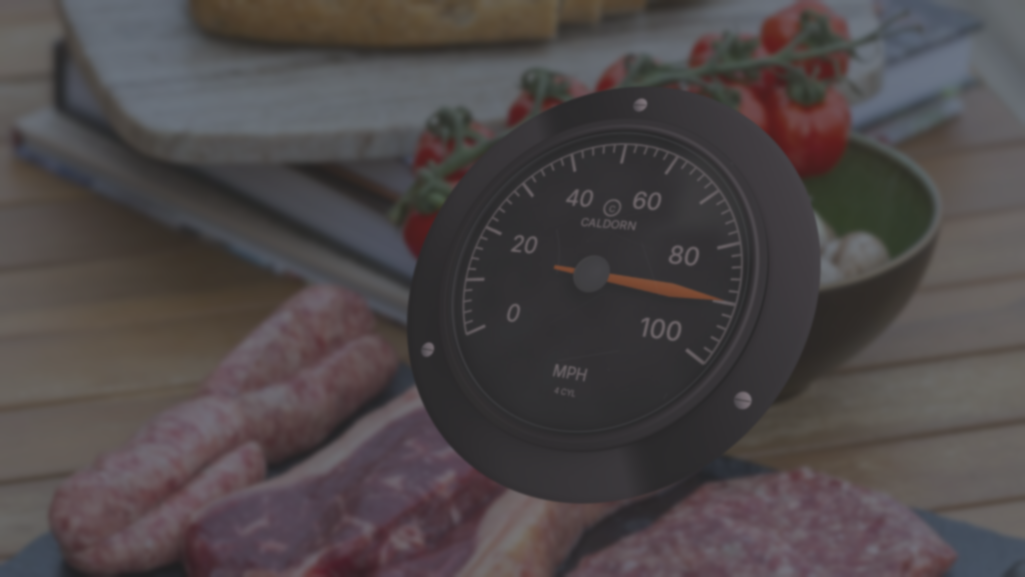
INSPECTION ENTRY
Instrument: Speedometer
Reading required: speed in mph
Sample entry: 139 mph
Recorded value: 90 mph
